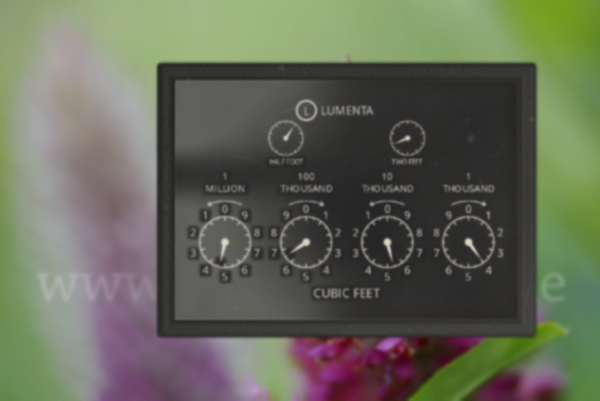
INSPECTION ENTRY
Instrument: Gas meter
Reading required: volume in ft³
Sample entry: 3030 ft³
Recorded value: 465400 ft³
